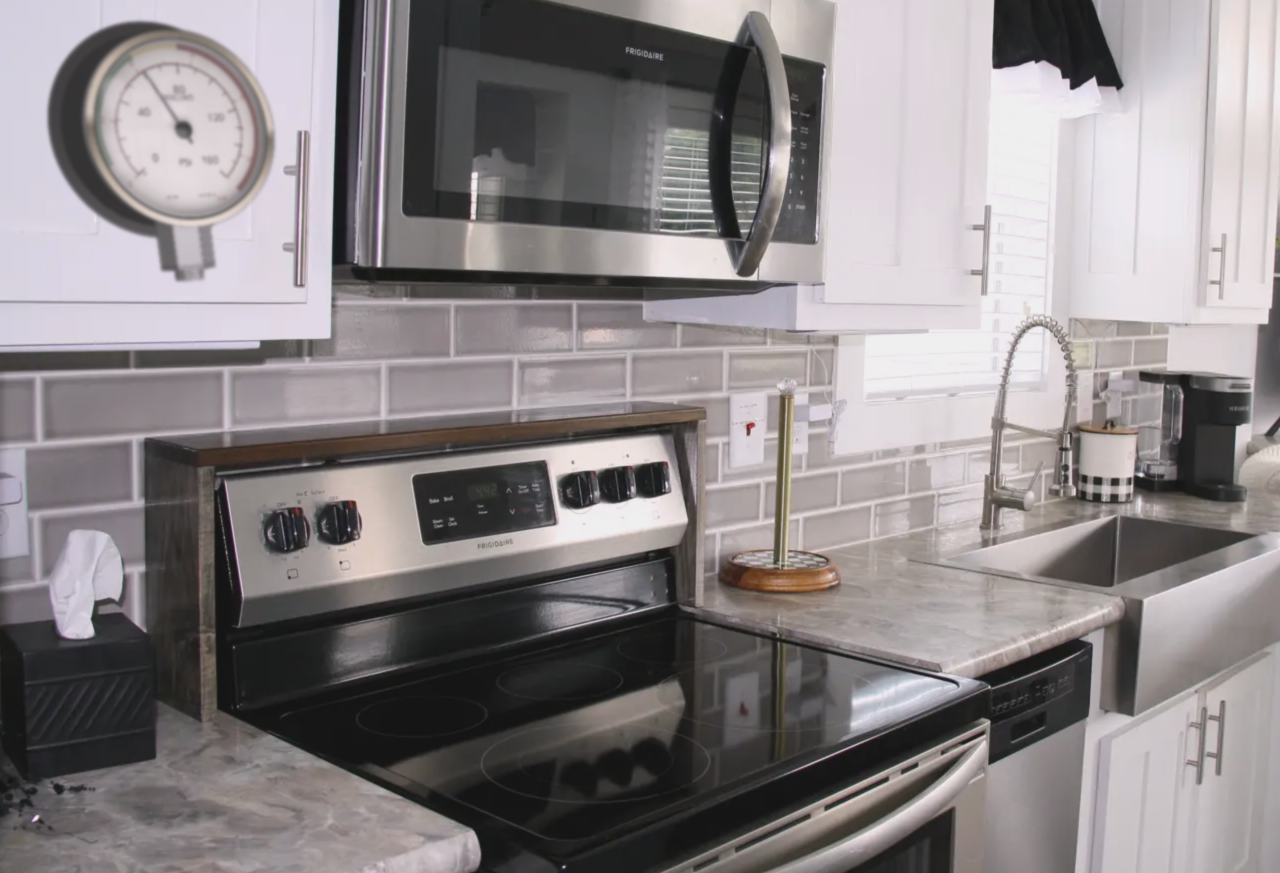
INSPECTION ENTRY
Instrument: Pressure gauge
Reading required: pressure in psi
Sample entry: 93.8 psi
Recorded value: 60 psi
